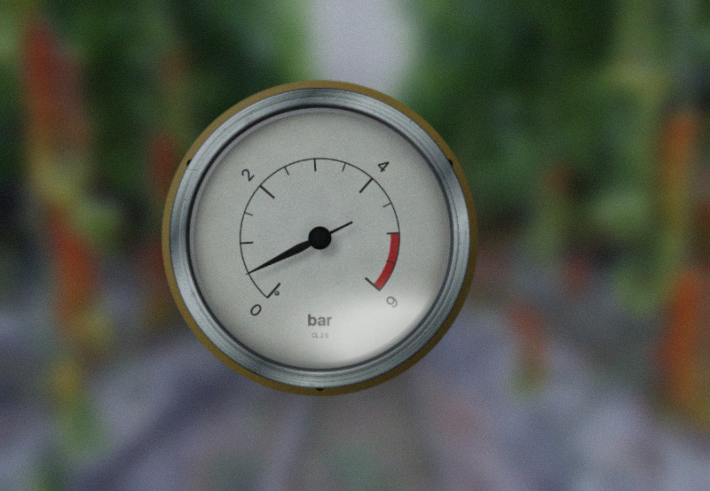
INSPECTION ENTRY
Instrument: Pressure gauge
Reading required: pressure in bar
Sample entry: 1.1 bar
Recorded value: 0.5 bar
